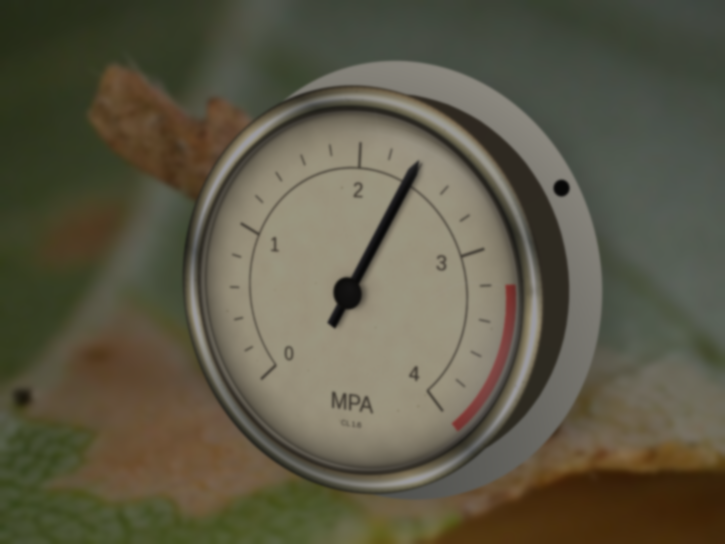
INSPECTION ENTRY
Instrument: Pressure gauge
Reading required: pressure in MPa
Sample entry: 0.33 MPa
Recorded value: 2.4 MPa
